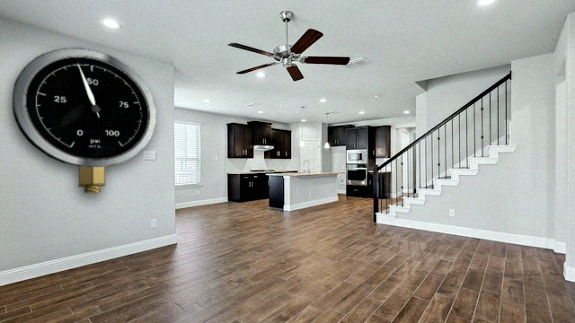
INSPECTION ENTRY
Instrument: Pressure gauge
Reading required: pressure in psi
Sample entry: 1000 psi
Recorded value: 45 psi
